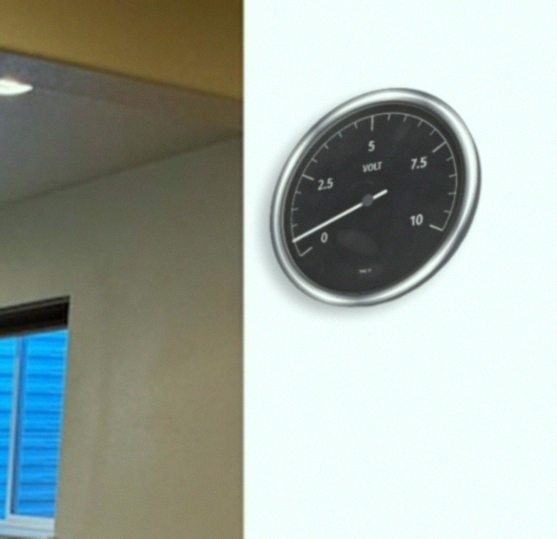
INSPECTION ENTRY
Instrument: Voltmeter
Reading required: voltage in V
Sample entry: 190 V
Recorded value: 0.5 V
